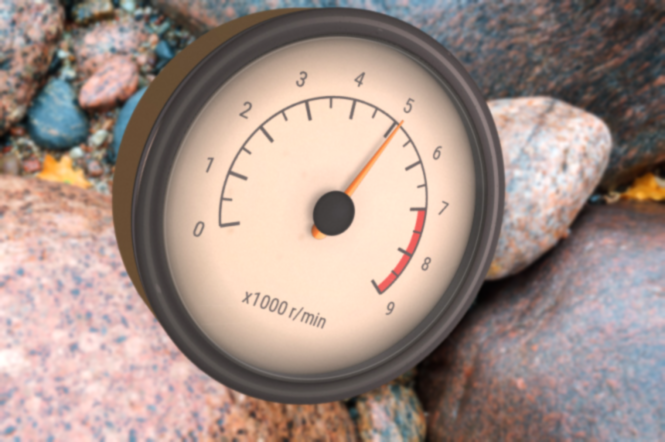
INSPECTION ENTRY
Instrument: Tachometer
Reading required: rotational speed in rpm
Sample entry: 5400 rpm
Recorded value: 5000 rpm
